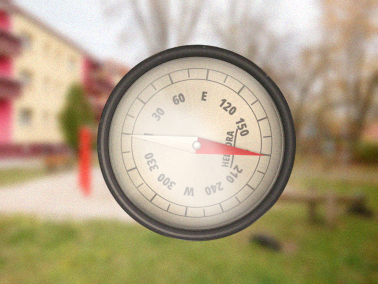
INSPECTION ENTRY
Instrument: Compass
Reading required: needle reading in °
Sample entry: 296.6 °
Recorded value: 180 °
